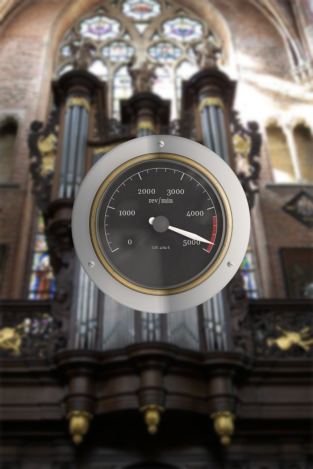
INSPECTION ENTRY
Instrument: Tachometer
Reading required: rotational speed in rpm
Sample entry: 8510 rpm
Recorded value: 4800 rpm
